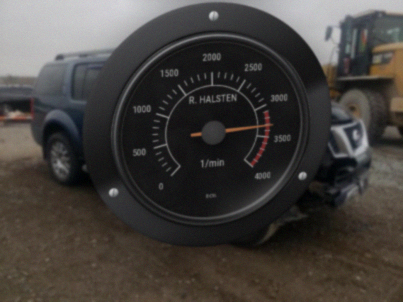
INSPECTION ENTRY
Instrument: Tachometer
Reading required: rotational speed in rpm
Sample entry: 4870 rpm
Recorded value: 3300 rpm
